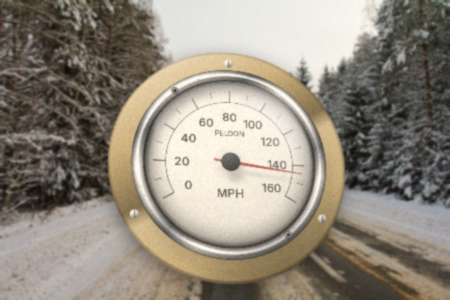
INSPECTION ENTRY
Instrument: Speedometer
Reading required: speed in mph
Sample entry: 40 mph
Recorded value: 145 mph
